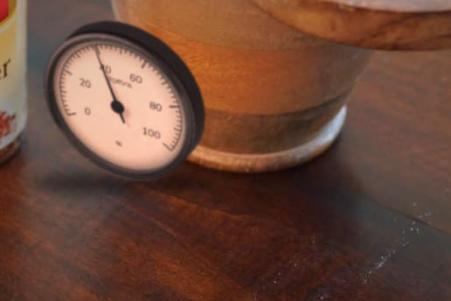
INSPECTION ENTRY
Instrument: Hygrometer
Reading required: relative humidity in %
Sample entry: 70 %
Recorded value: 40 %
